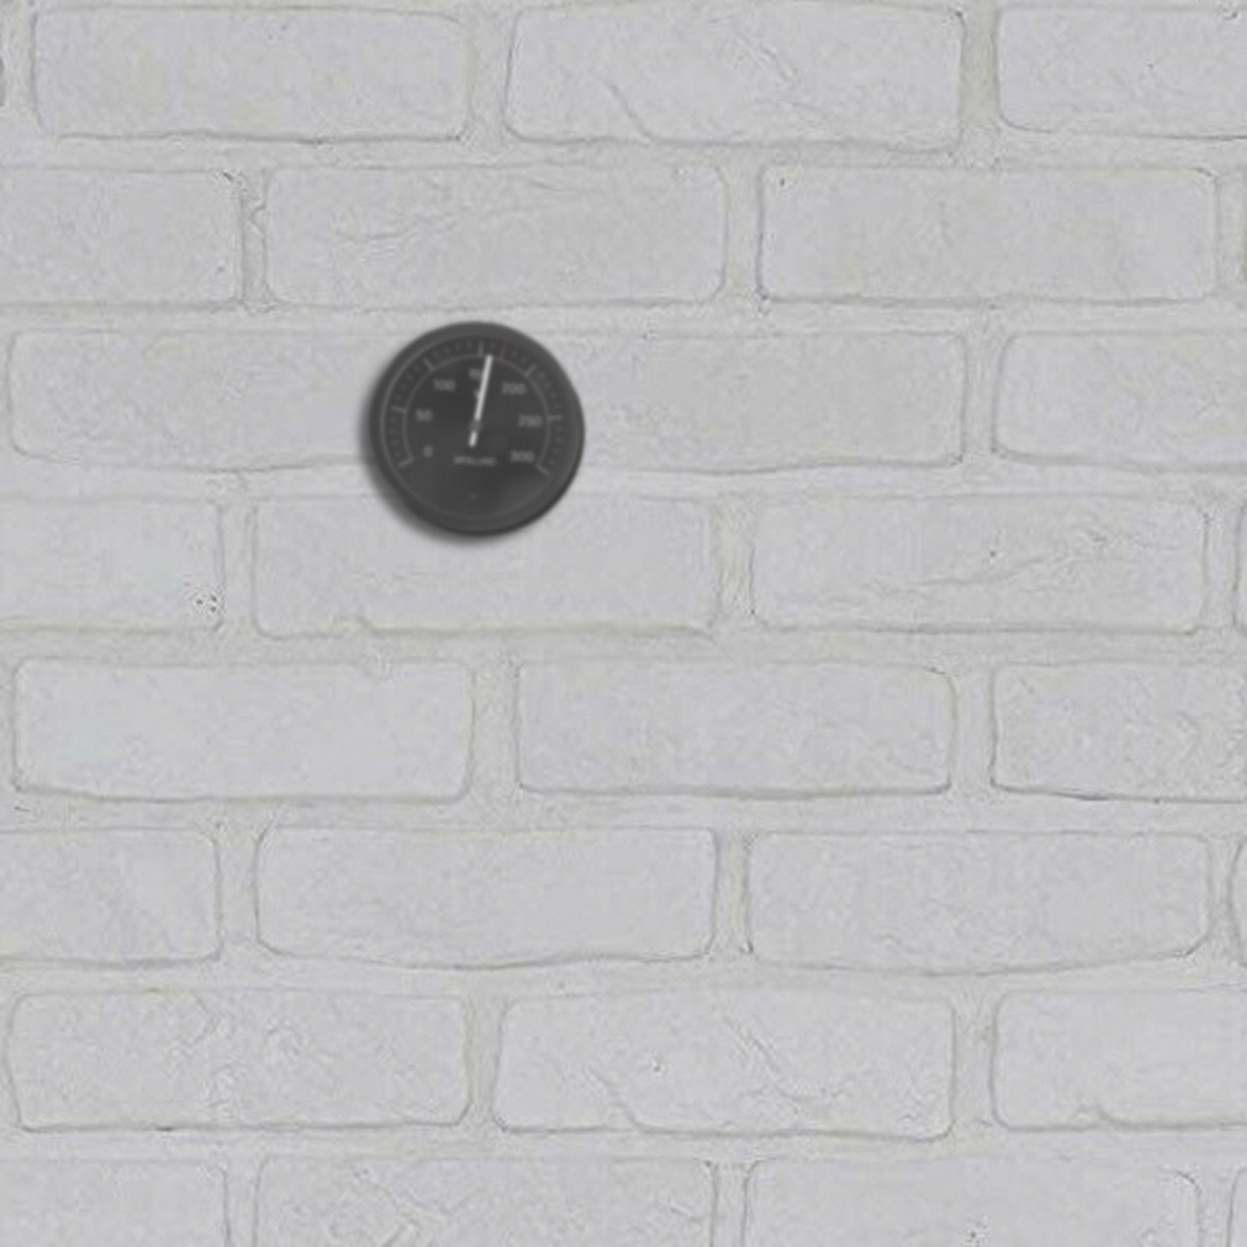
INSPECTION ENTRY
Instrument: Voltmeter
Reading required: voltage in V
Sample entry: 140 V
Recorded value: 160 V
